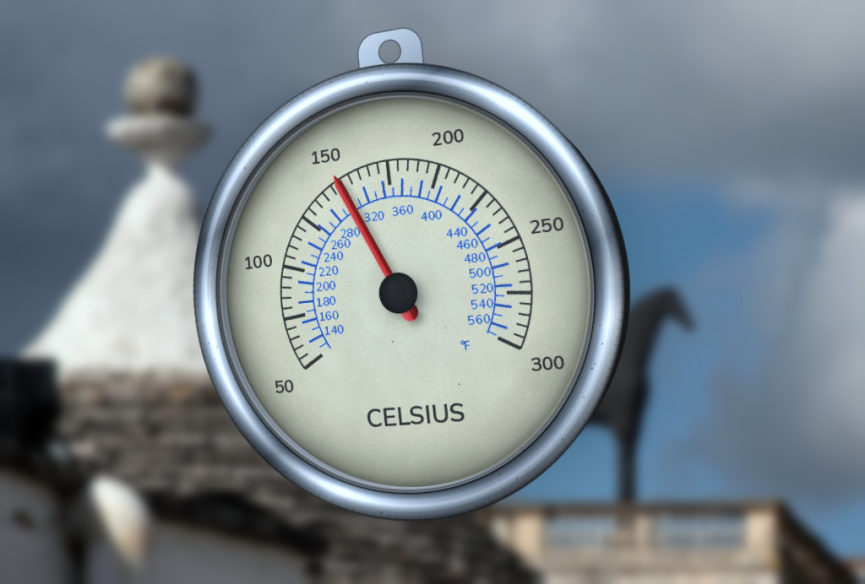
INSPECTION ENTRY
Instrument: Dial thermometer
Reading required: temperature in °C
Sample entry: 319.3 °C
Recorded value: 150 °C
